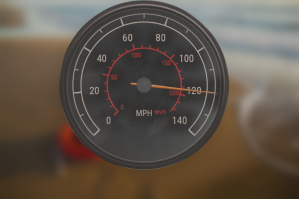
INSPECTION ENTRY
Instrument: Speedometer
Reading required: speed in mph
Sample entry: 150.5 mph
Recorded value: 120 mph
